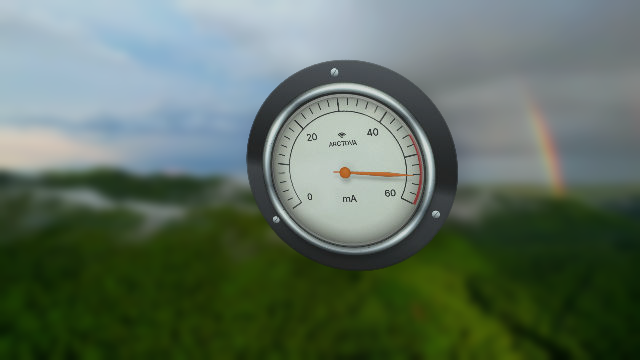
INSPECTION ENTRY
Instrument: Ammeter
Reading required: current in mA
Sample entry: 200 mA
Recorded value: 54 mA
